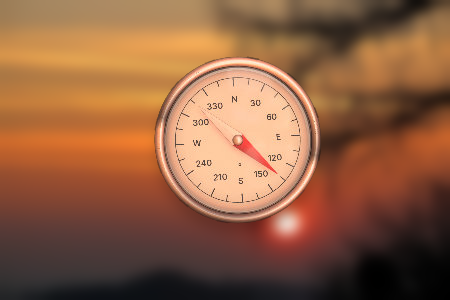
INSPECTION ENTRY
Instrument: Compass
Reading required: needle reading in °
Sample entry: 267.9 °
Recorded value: 135 °
